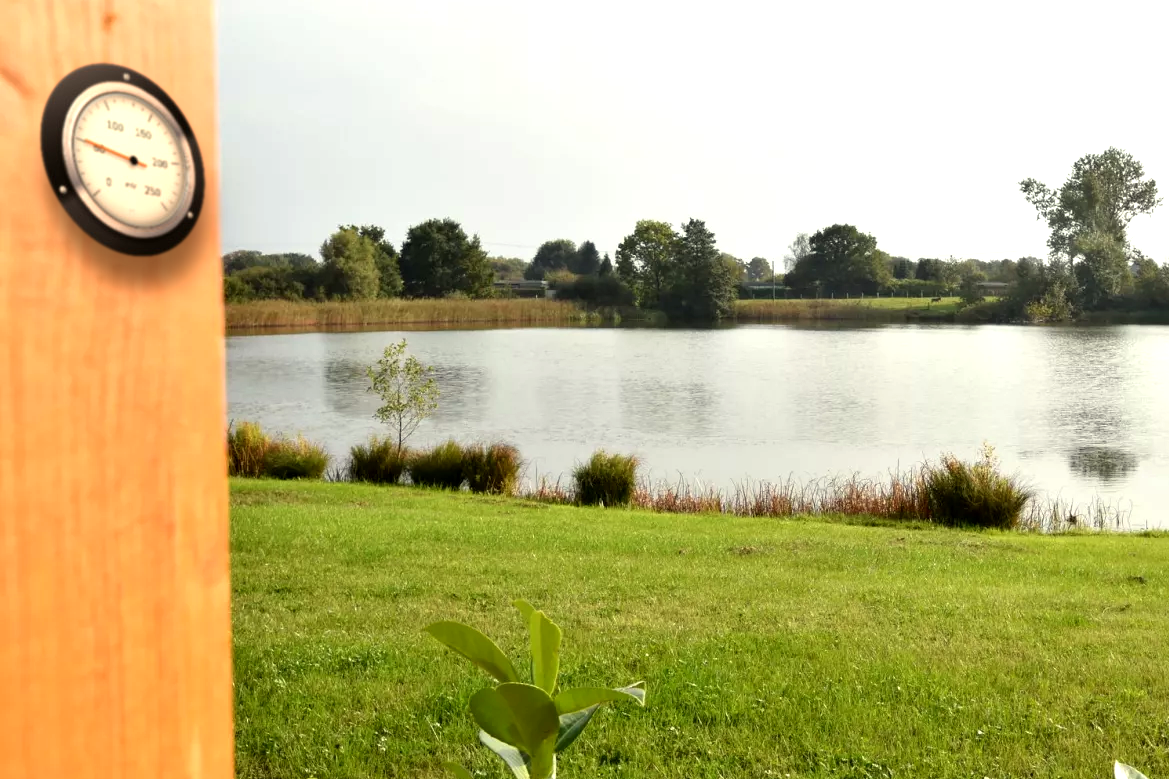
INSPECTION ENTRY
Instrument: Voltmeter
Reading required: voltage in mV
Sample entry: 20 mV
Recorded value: 50 mV
